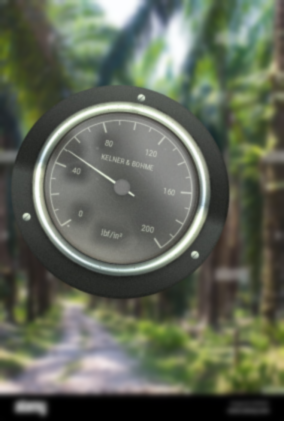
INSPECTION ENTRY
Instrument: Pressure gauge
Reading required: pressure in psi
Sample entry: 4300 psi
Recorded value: 50 psi
